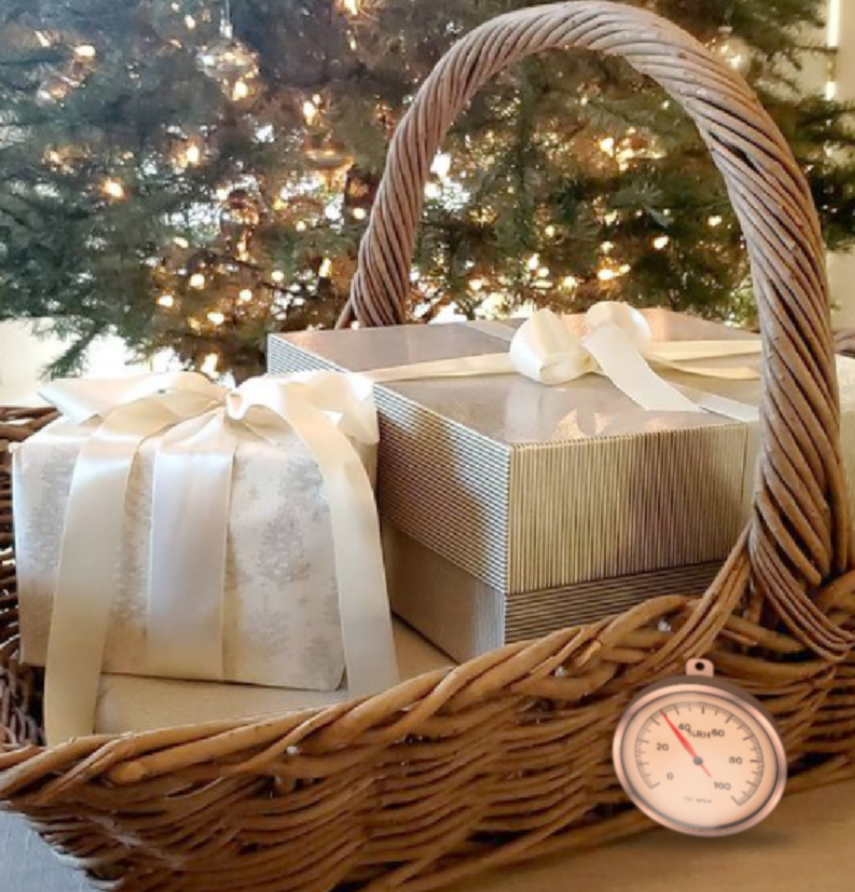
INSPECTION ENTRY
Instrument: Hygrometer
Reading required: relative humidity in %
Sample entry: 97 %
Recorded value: 35 %
